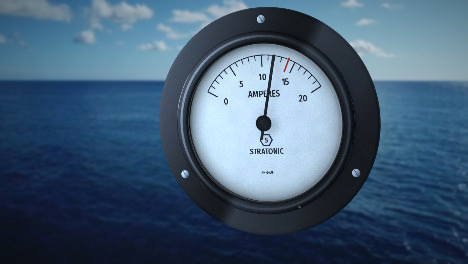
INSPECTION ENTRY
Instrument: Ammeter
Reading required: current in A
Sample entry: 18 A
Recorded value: 12 A
